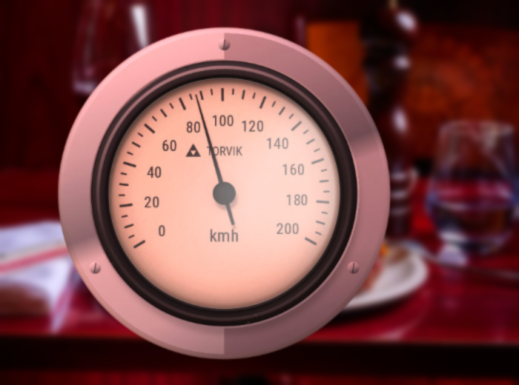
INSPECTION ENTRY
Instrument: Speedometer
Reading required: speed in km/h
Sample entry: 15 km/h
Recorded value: 87.5 km/h
